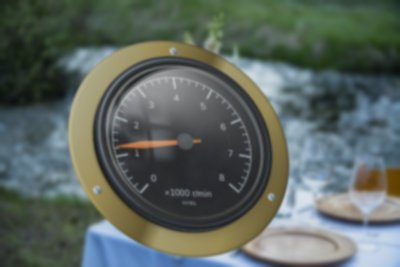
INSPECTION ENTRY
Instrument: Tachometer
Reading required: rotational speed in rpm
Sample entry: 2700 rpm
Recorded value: 1200 rpm
